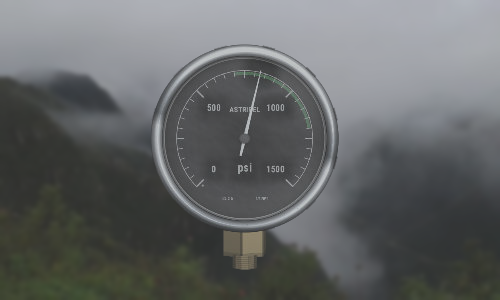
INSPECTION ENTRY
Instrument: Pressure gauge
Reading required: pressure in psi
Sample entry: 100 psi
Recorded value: 825 psi
